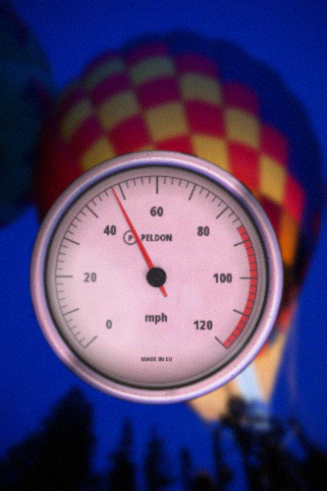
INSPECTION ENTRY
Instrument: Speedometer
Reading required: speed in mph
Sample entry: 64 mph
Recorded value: 48 mph
